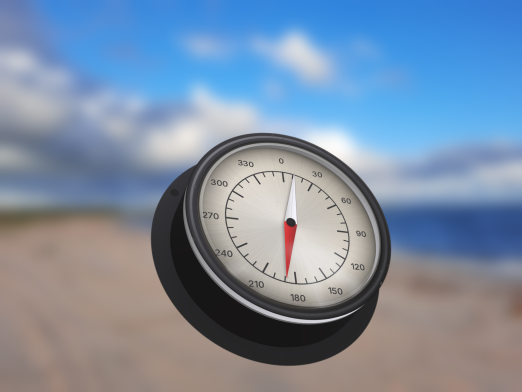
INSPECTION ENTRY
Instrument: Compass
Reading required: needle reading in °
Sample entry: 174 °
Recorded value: 190 °
